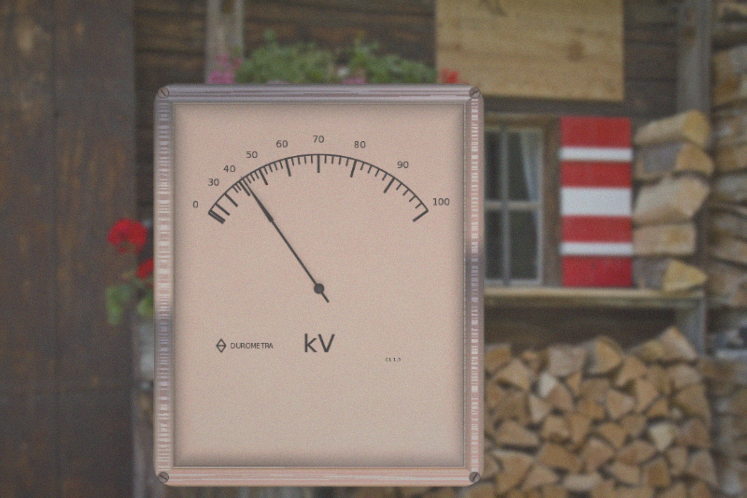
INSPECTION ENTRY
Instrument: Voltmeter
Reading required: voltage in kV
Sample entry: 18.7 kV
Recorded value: 42 kV
